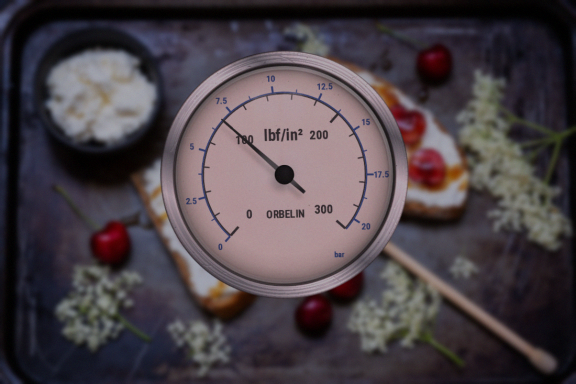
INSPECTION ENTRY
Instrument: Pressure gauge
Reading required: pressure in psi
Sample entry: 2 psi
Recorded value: 100 psi
